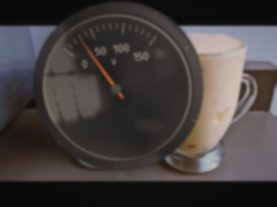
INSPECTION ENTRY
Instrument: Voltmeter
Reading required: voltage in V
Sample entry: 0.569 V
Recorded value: 30 V
